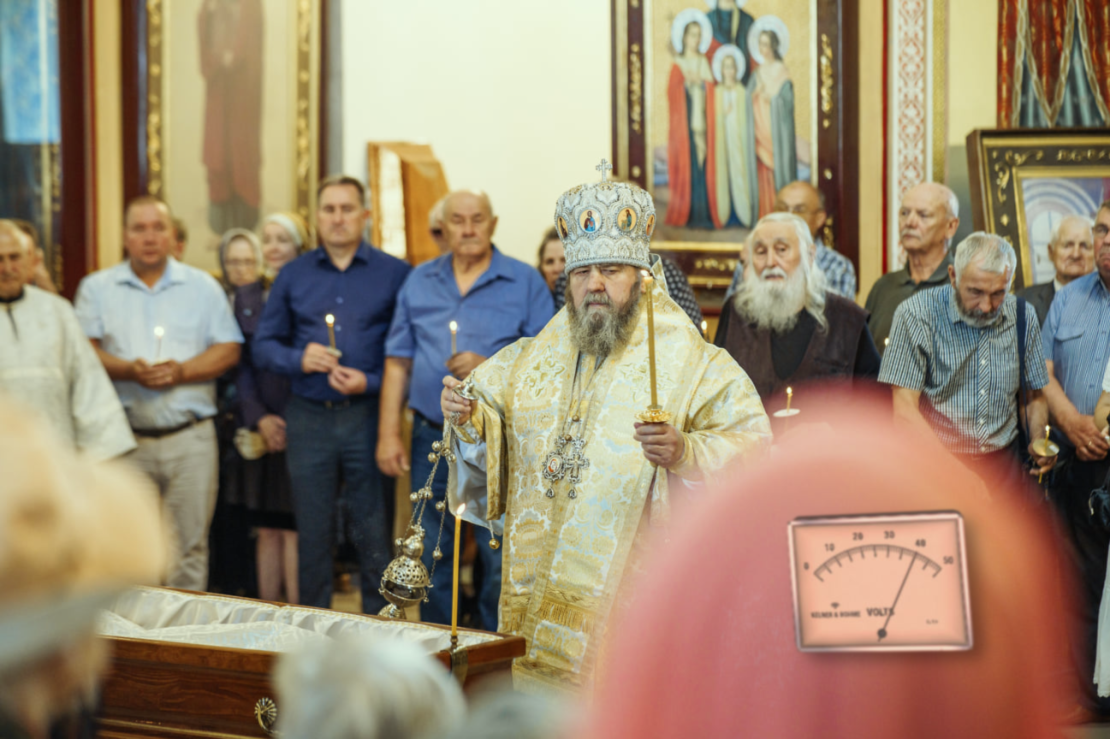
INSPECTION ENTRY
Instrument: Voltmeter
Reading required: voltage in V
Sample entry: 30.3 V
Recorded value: 40 V
